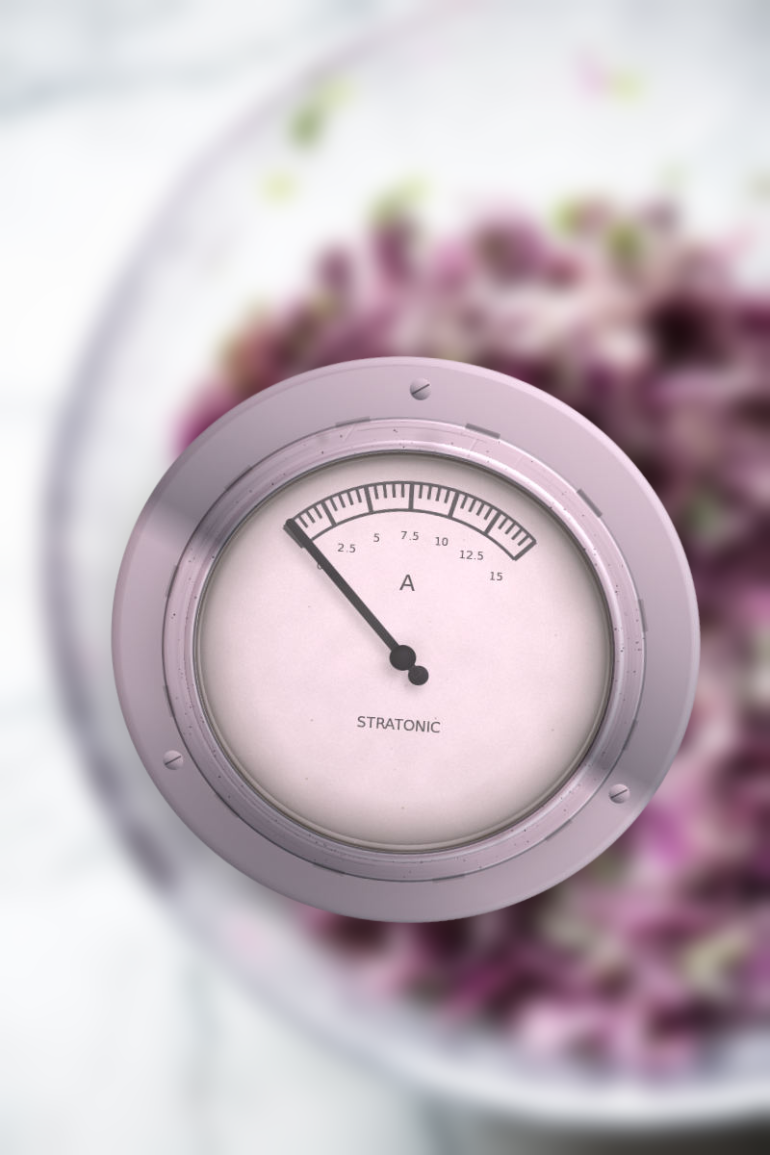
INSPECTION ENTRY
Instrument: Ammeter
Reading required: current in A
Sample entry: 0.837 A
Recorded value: 0.5 A
